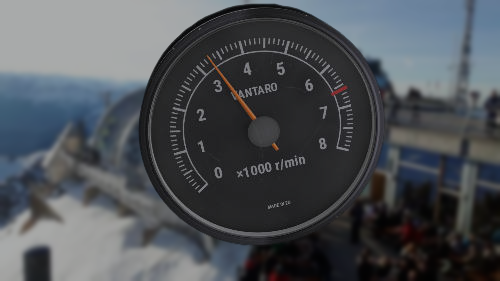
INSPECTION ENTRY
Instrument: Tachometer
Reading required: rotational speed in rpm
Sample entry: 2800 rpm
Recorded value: 3300 rpm
